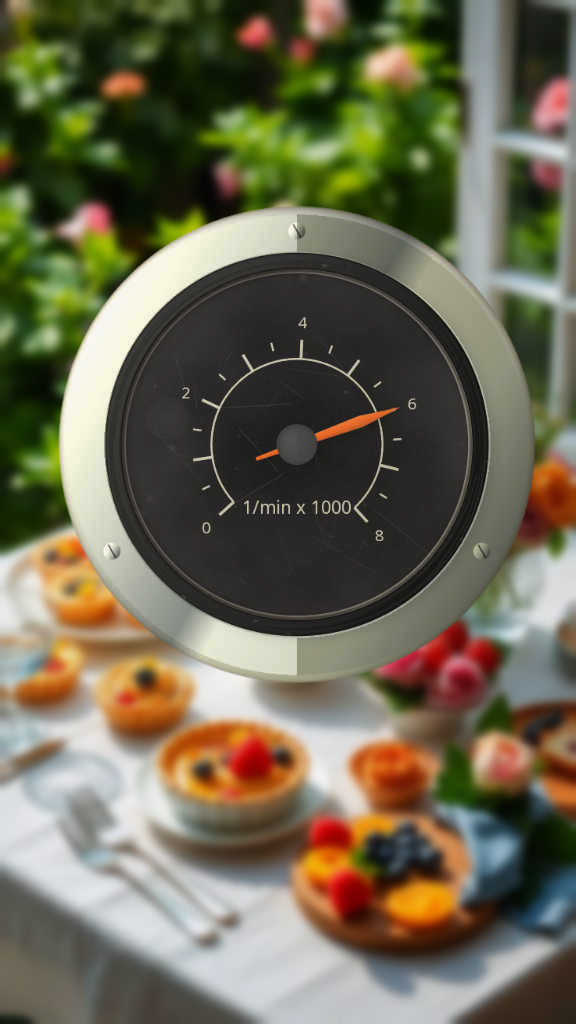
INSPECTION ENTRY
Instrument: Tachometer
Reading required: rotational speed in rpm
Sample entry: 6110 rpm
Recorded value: 6000 rpm
